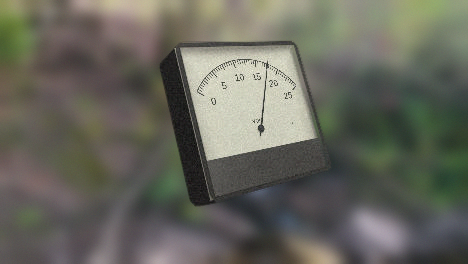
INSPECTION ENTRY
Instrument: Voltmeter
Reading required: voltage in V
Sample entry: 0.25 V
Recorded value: 17.5 V
